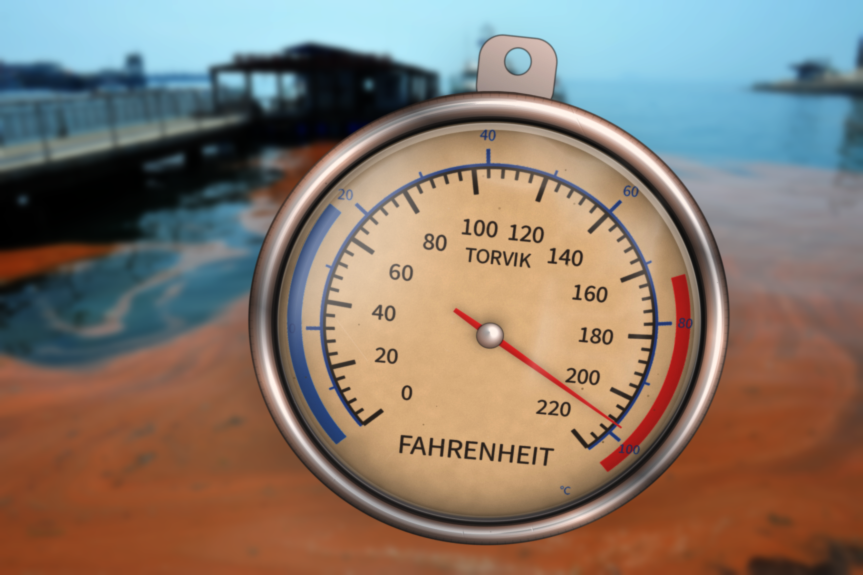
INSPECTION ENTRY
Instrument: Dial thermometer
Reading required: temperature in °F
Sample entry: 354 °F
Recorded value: 208 °F
